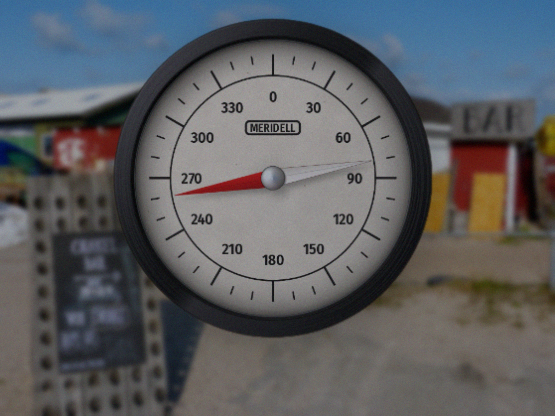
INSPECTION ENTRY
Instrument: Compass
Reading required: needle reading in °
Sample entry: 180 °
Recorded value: 260 °
